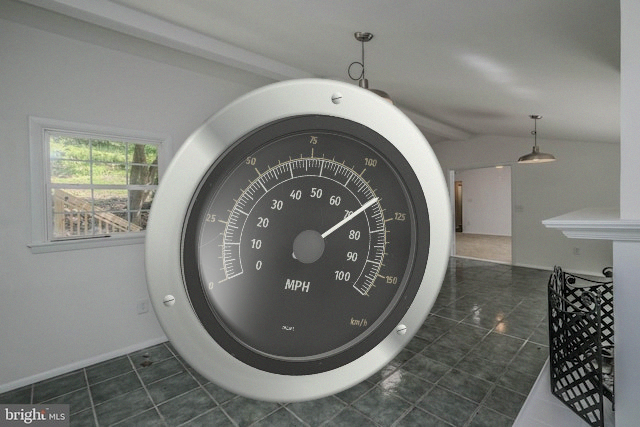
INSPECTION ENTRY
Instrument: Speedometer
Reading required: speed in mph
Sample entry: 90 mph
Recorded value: 70 mph
